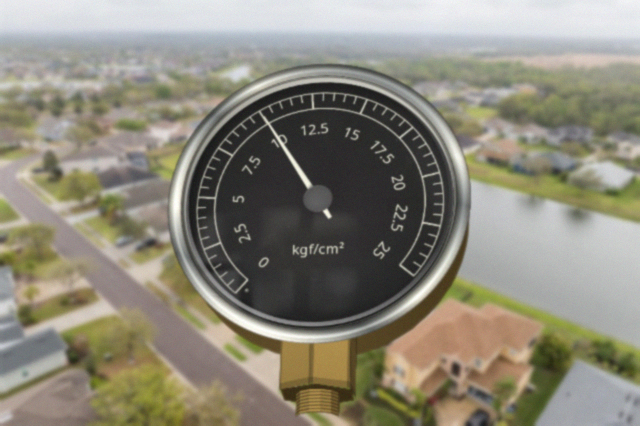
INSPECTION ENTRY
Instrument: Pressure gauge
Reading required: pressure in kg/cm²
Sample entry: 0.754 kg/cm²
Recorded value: 10 kg/cm²
